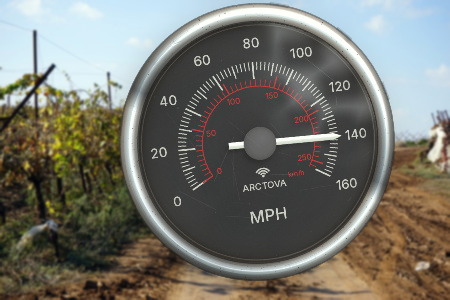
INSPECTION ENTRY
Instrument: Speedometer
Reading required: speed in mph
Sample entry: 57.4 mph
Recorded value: 140 mph
